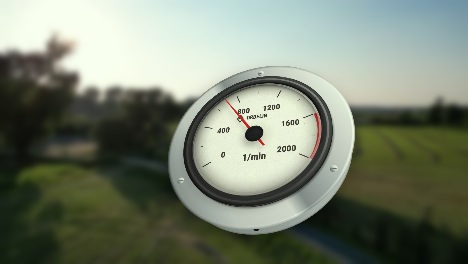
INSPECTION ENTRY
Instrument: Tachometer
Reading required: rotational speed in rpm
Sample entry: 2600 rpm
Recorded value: 700 rpm
